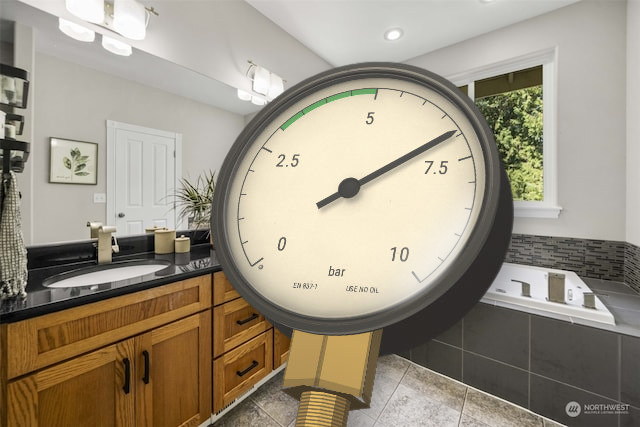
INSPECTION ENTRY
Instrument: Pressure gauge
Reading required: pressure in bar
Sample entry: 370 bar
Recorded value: 7 bar
